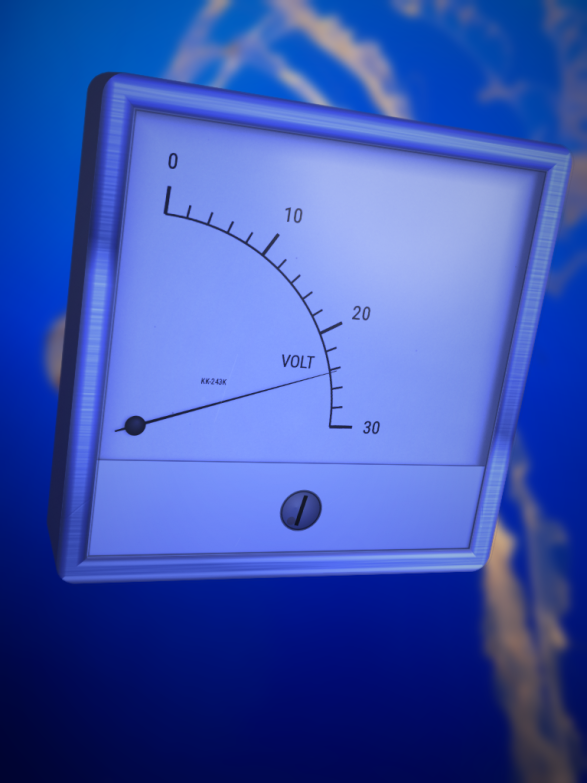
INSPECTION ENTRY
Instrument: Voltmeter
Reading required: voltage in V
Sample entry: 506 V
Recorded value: 24 V
